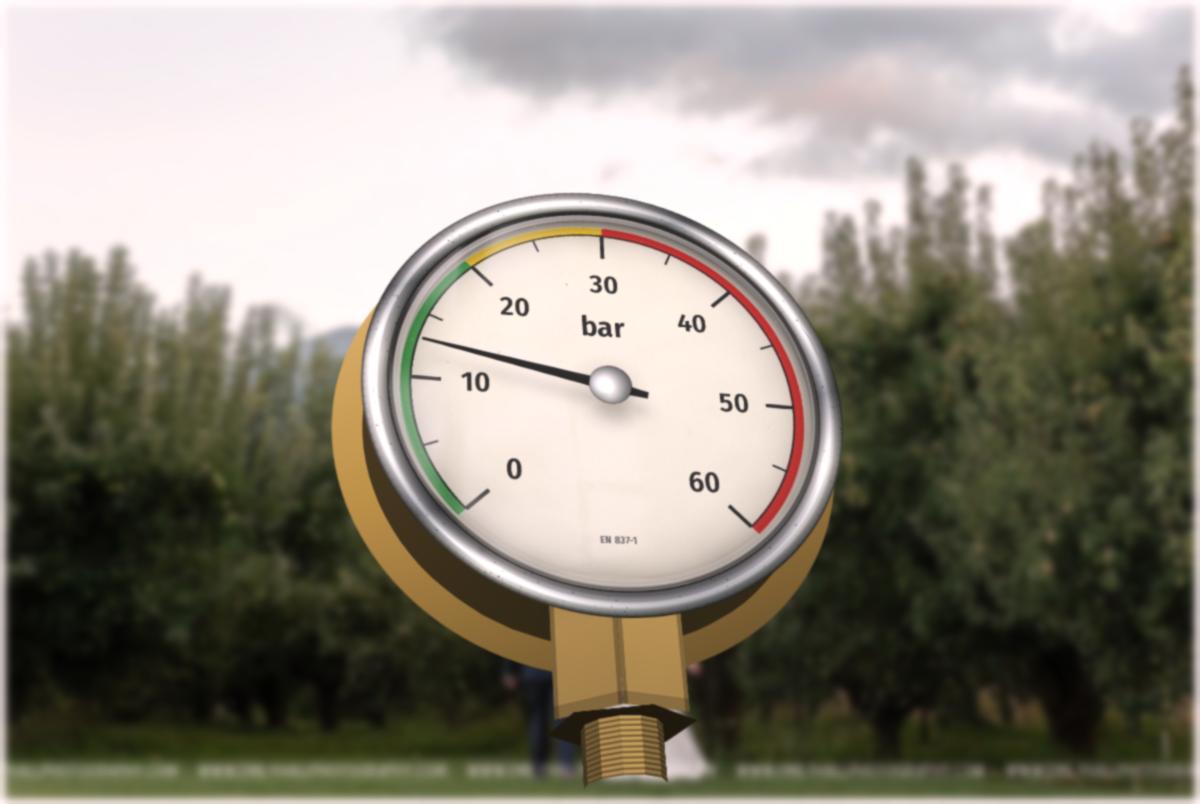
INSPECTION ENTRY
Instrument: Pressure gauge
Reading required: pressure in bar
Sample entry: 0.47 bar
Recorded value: 12.5 bar
